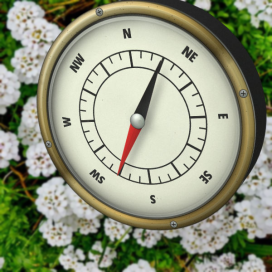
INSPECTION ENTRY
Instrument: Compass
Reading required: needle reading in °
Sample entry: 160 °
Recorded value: 210 °
